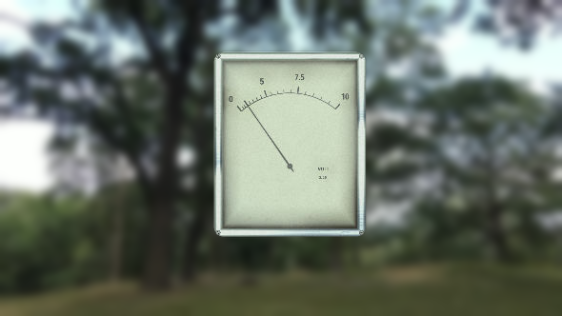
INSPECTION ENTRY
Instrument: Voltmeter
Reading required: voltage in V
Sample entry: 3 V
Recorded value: 2.5 V
